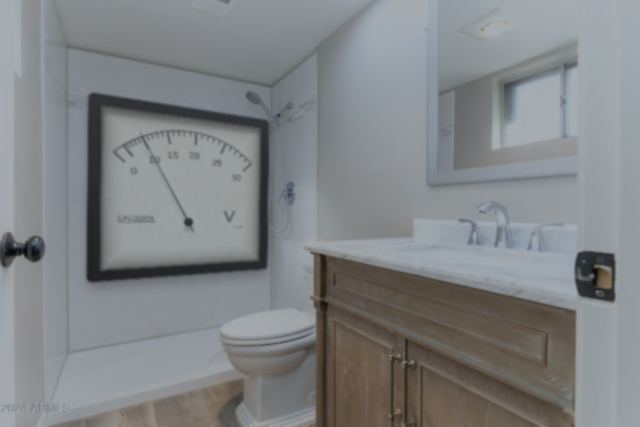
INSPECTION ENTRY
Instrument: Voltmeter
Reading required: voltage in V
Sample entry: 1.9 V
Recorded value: 10 V
